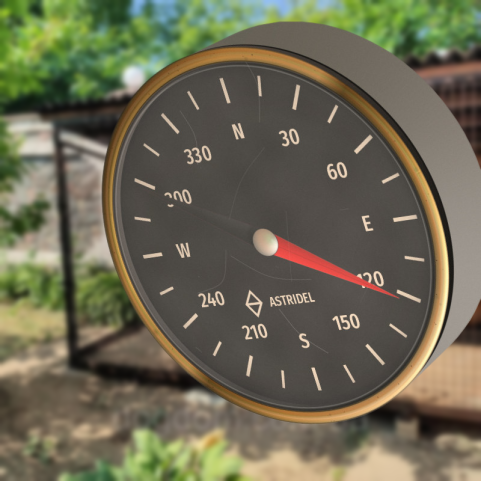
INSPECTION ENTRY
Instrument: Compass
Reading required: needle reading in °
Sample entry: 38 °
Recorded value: 120 °
